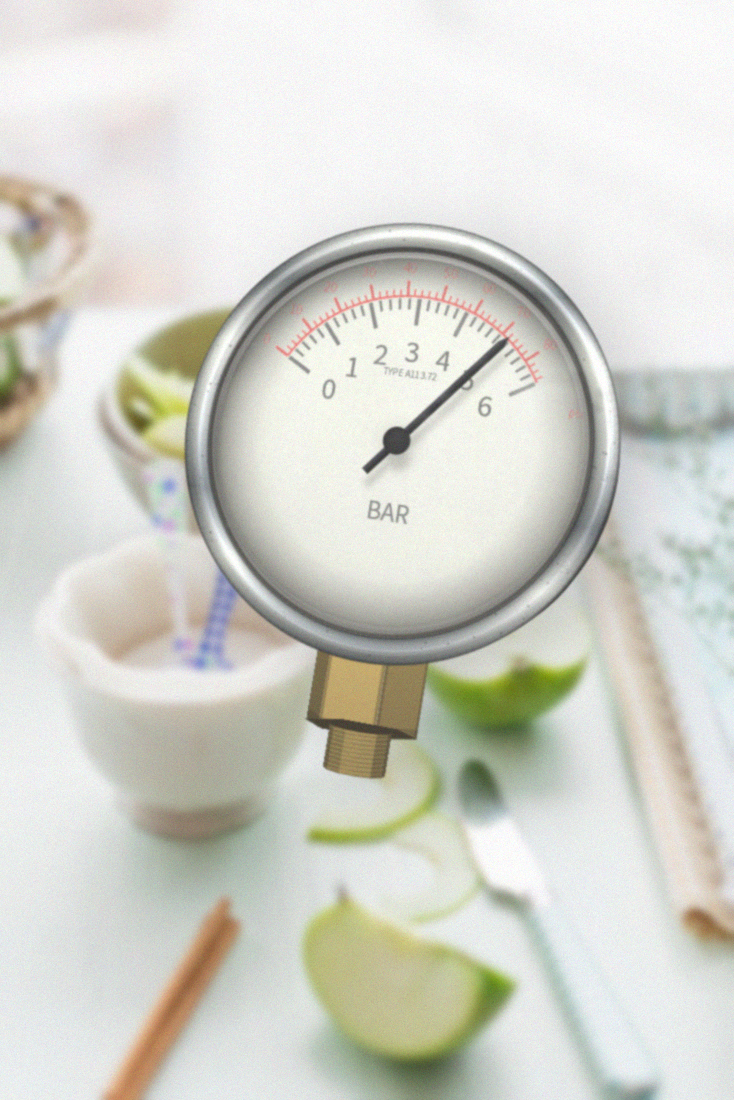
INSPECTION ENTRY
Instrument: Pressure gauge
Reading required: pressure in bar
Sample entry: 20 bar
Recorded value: 5 bar
